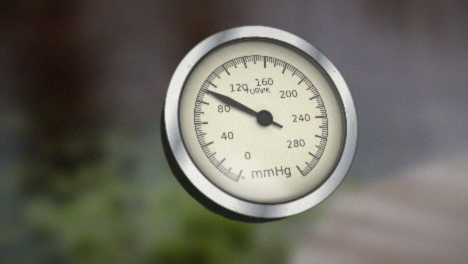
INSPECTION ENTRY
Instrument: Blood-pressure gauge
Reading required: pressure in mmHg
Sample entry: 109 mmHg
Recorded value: 90 mmHg
